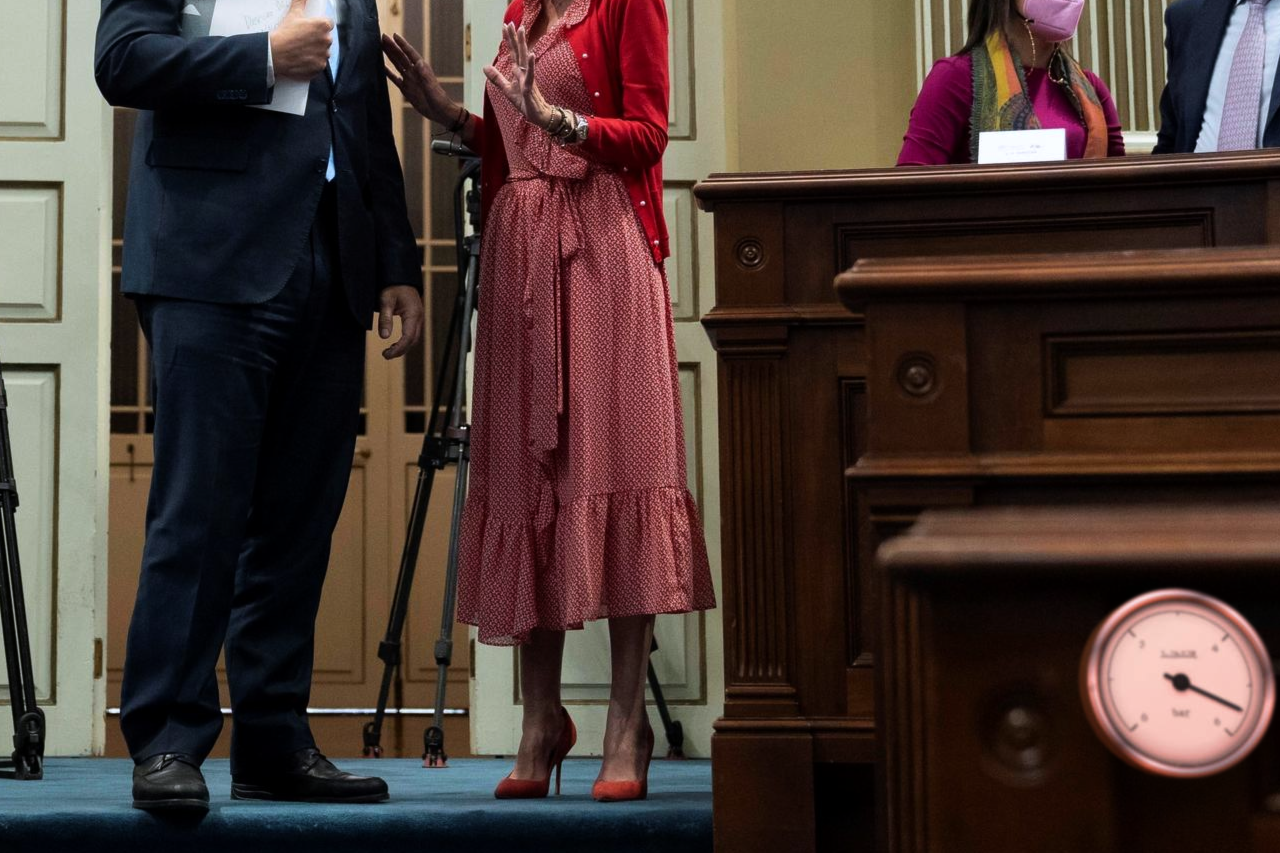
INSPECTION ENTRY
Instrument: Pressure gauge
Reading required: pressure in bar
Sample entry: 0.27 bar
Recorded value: 5.5 bar
